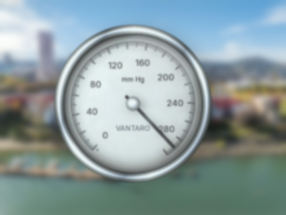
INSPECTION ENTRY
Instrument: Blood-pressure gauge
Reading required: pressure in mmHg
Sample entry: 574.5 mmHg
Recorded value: 290 mmHg
